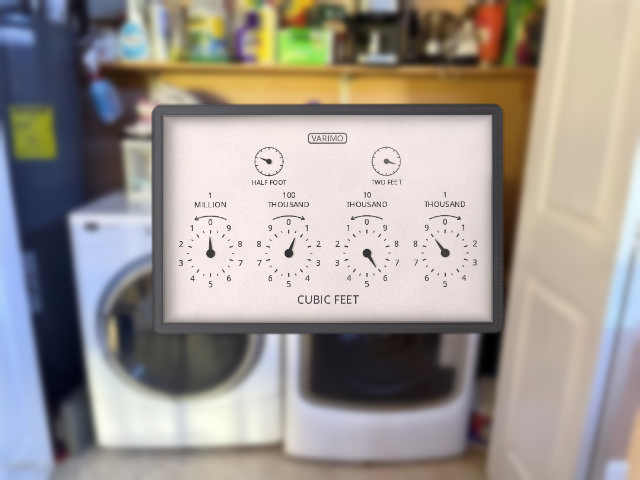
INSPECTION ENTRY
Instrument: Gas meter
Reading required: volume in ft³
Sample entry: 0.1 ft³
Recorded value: 5900 ft³
